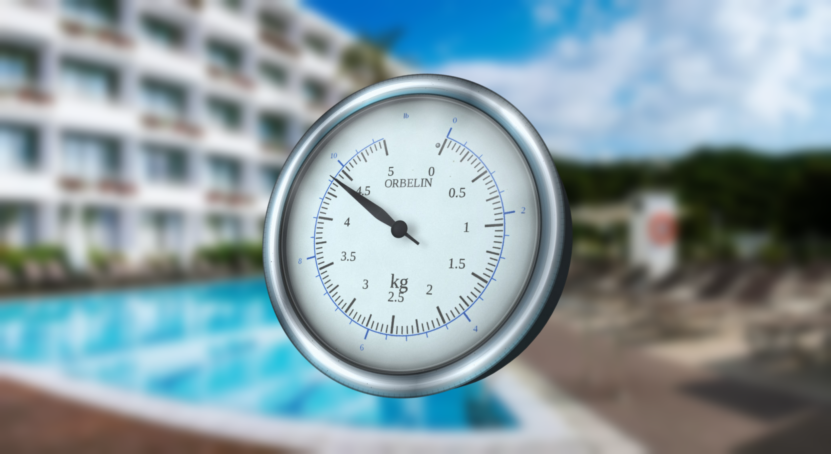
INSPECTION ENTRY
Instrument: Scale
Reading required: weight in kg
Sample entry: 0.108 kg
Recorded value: 4.4 kg
